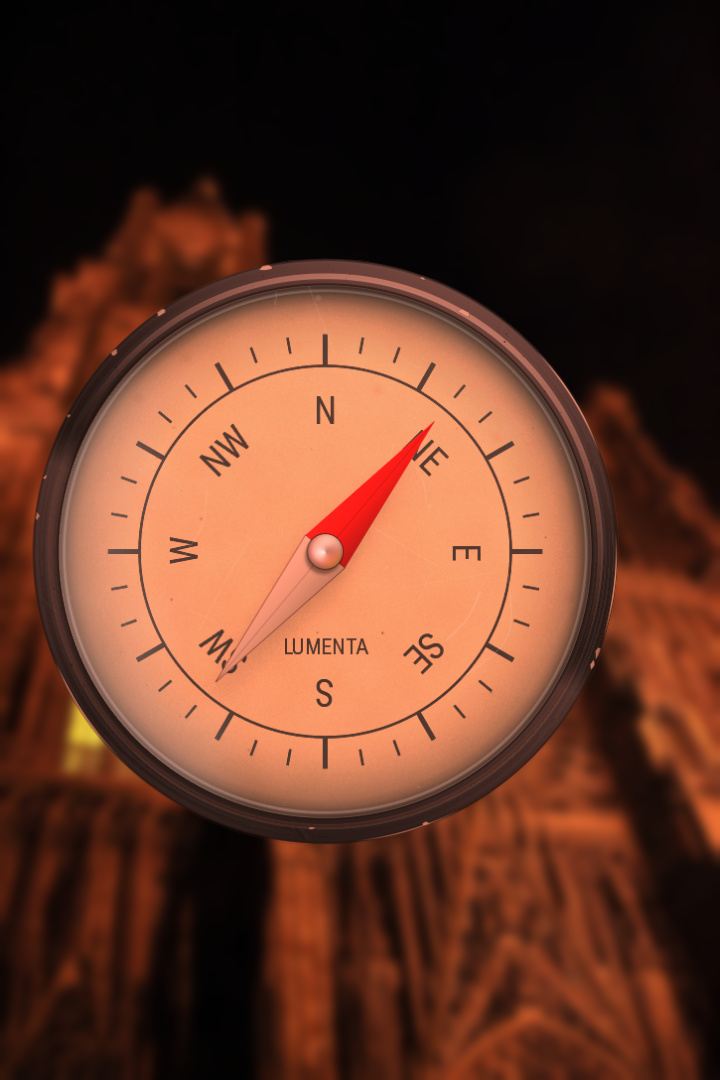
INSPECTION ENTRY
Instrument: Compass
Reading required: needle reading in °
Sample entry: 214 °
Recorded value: 40 °
